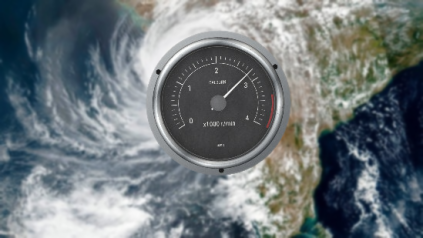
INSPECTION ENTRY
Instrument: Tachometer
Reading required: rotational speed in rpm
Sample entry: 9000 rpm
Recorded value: 2800 rpm
